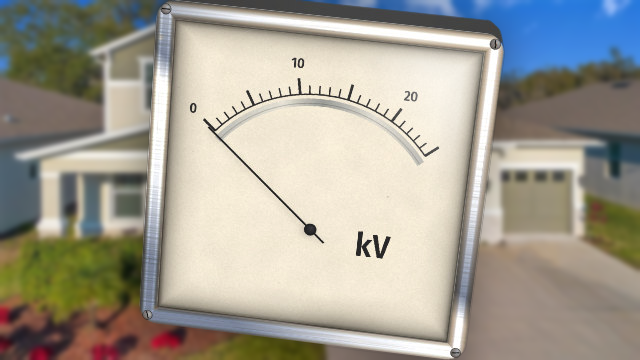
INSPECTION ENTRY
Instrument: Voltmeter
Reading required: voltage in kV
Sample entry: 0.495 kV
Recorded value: 0 kV
